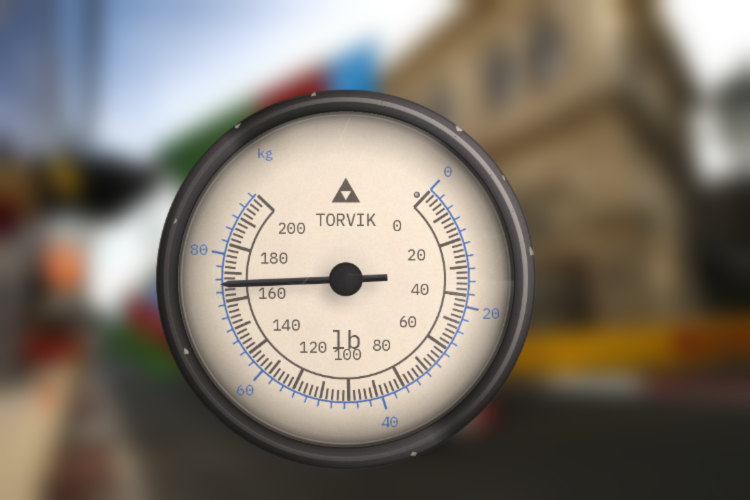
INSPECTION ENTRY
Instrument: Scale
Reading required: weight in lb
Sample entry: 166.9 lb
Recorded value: 166 lb
